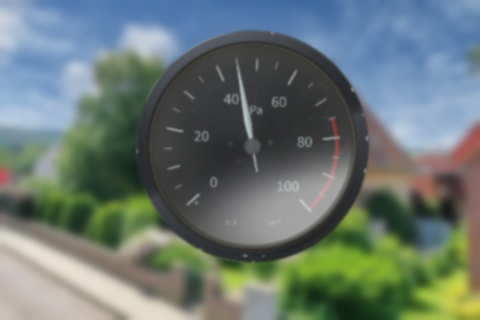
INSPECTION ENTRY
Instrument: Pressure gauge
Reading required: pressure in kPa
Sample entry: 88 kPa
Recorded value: 45 kPa
